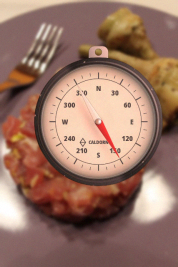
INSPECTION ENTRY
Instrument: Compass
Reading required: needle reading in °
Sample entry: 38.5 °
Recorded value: 150 °
